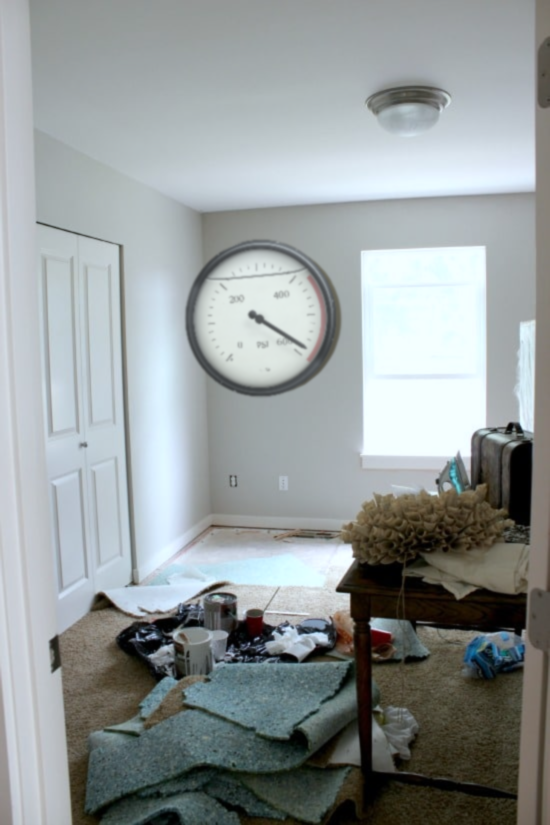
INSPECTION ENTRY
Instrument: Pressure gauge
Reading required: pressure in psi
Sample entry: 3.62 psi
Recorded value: 580 psi
